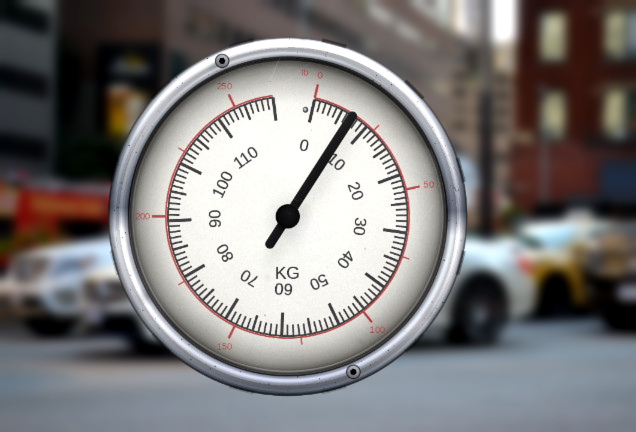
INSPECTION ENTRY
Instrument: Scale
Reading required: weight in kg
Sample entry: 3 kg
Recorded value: 7 kg
